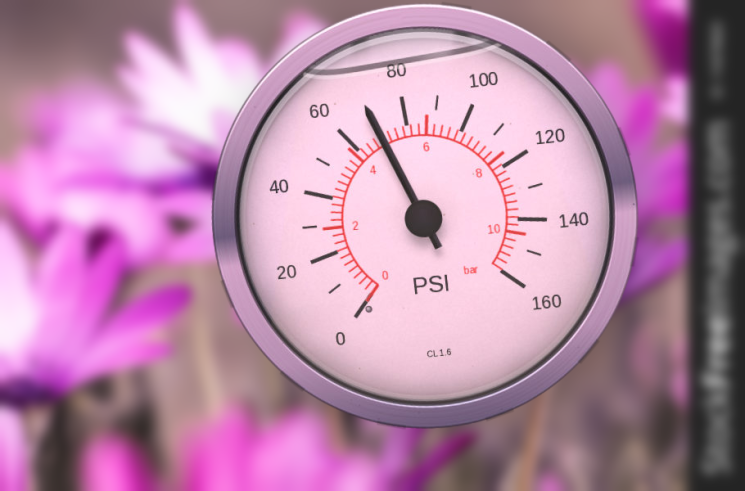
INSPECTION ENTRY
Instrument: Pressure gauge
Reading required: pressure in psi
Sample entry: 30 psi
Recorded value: 70 psi
